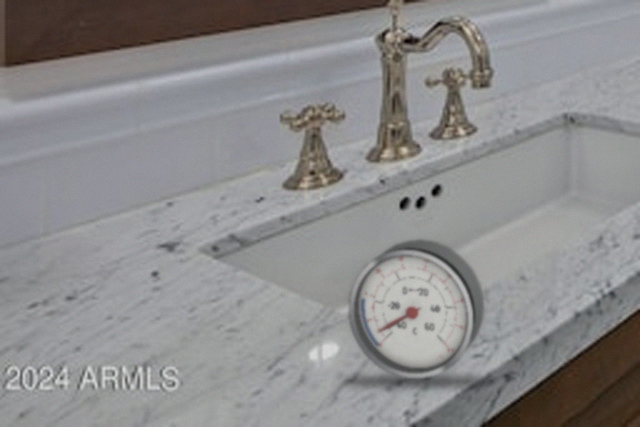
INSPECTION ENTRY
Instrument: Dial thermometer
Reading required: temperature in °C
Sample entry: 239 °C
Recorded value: -35 °C
